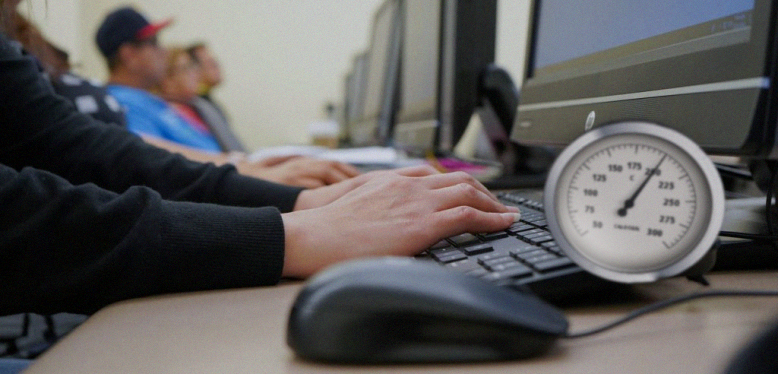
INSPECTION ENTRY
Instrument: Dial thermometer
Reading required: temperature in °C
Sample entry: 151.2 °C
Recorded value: 200 °C
